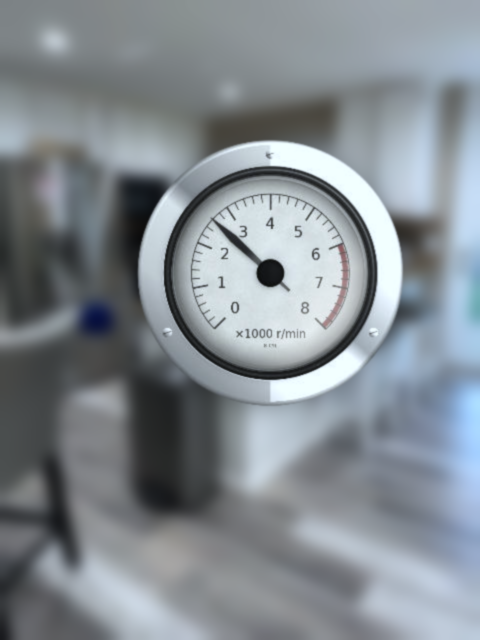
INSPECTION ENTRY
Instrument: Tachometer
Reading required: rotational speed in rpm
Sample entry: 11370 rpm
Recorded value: 2600 rpm
